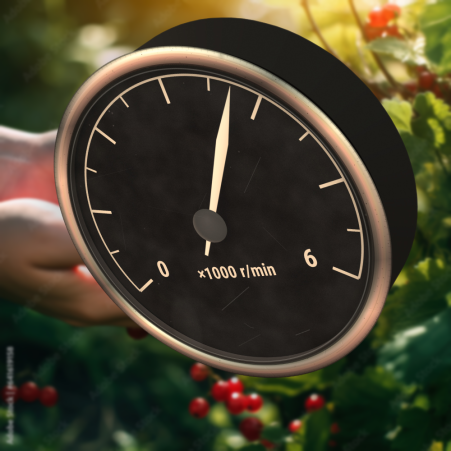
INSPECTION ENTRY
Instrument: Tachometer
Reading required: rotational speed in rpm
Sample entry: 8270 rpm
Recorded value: 3750 rpm
